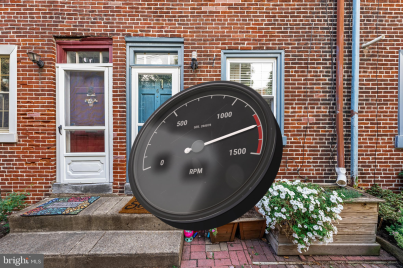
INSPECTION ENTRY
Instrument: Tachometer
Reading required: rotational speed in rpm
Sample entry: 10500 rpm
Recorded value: 1300 rpm
